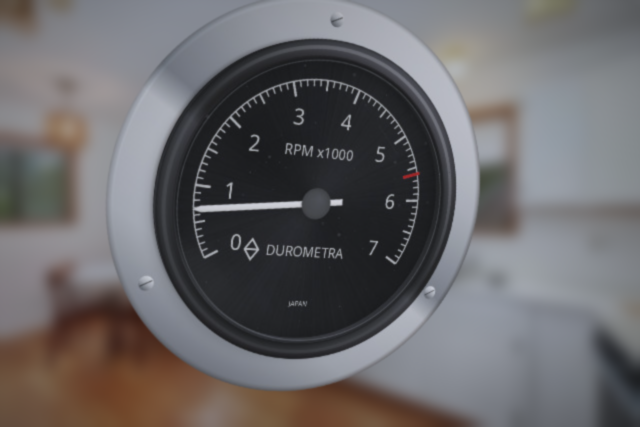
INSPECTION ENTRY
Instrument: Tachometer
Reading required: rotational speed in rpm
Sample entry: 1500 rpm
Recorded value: 700 rpm
